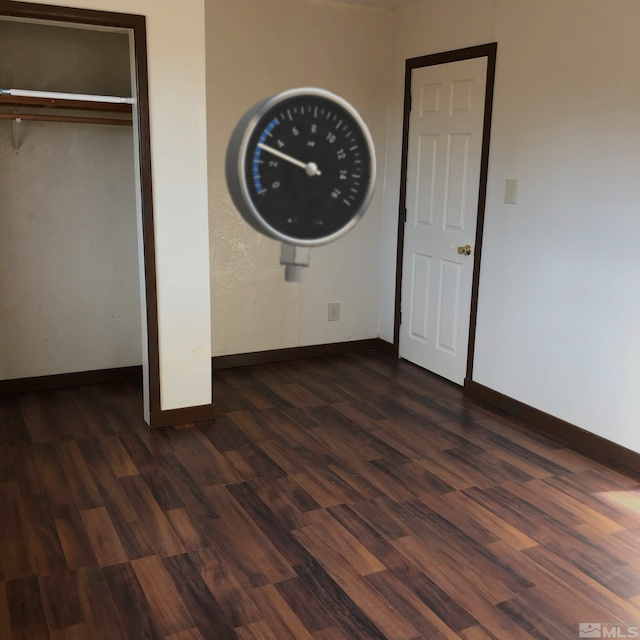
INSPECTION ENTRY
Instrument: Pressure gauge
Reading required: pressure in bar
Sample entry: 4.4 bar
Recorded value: 3 bar
